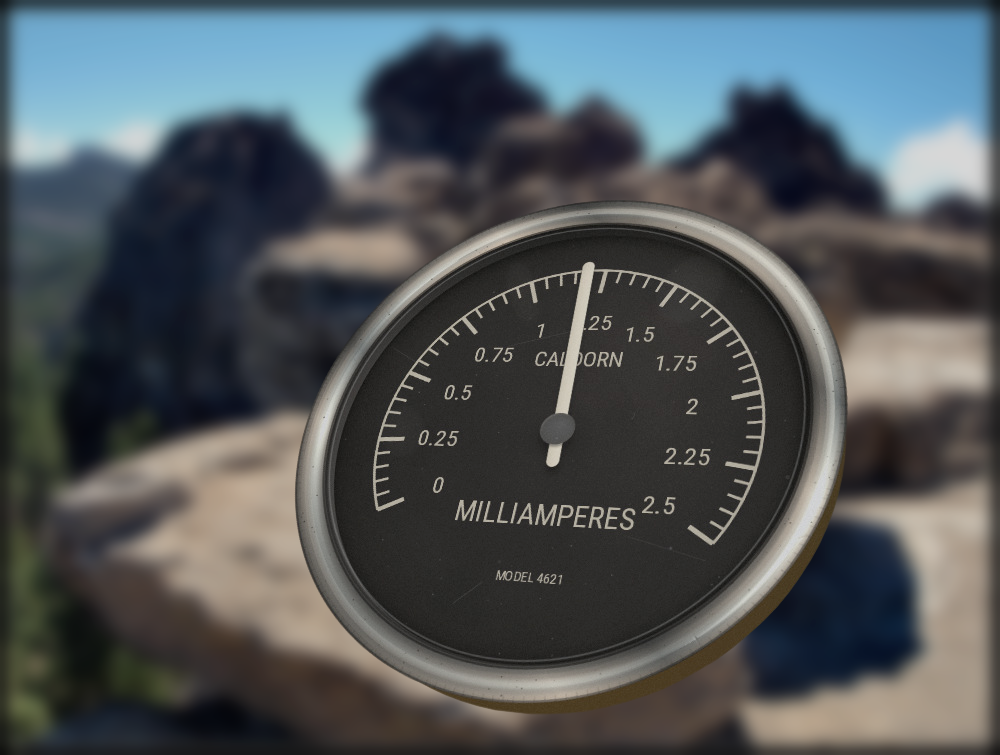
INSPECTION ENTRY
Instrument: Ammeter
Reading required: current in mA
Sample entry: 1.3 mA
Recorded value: 1.2 mA
